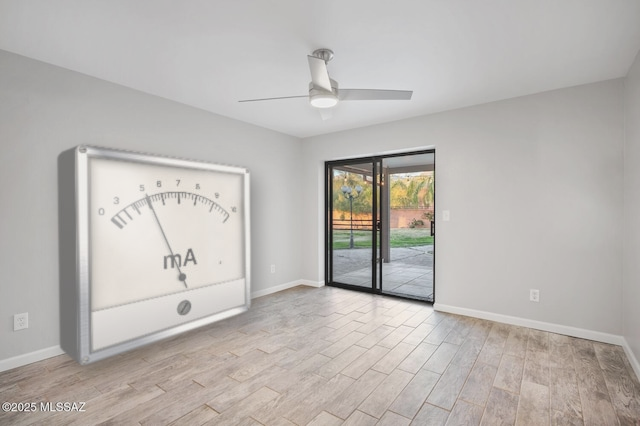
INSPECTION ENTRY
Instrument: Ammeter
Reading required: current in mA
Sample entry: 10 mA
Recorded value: 5 mA
